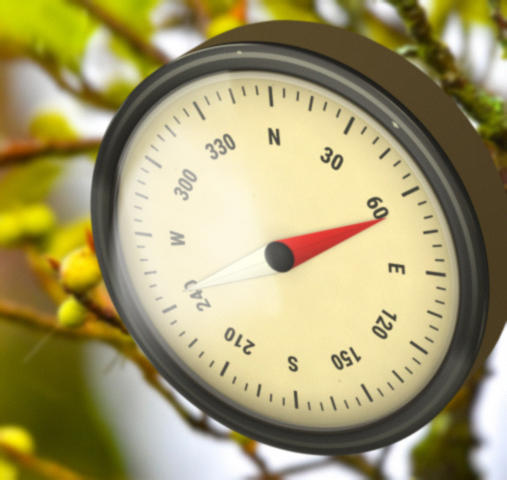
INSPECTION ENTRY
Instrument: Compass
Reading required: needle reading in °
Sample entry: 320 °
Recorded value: 65 °
